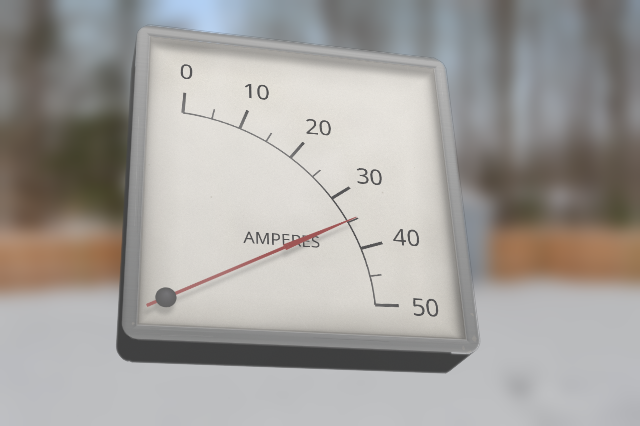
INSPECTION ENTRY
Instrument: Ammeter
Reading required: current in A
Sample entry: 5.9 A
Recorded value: 35 A
